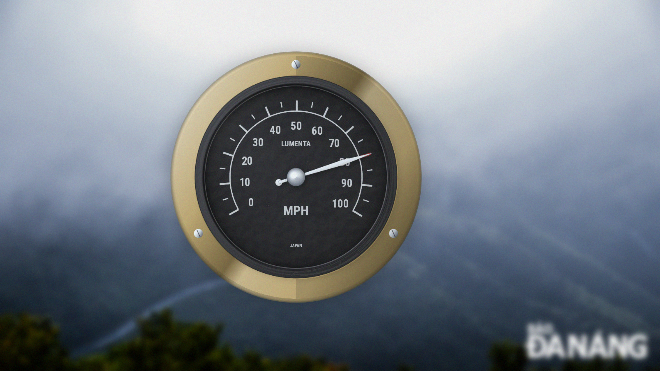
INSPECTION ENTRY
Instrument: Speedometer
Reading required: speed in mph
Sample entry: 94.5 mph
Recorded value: 80 mph
